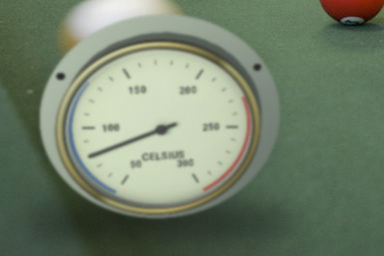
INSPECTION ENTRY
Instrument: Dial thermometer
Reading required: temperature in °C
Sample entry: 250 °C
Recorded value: 80 °C
